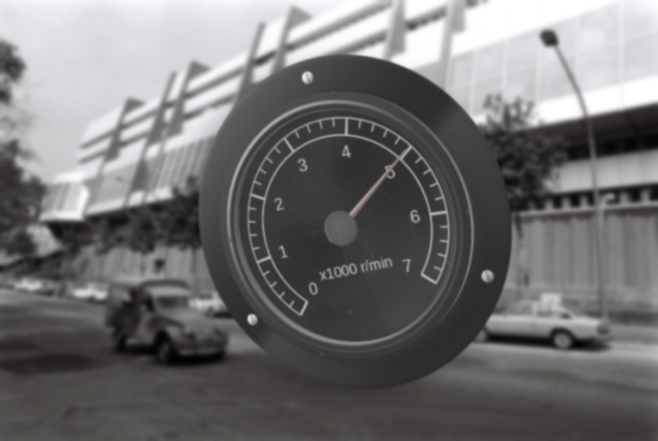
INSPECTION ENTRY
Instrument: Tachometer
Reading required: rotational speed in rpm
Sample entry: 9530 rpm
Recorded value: 5000 rpm
